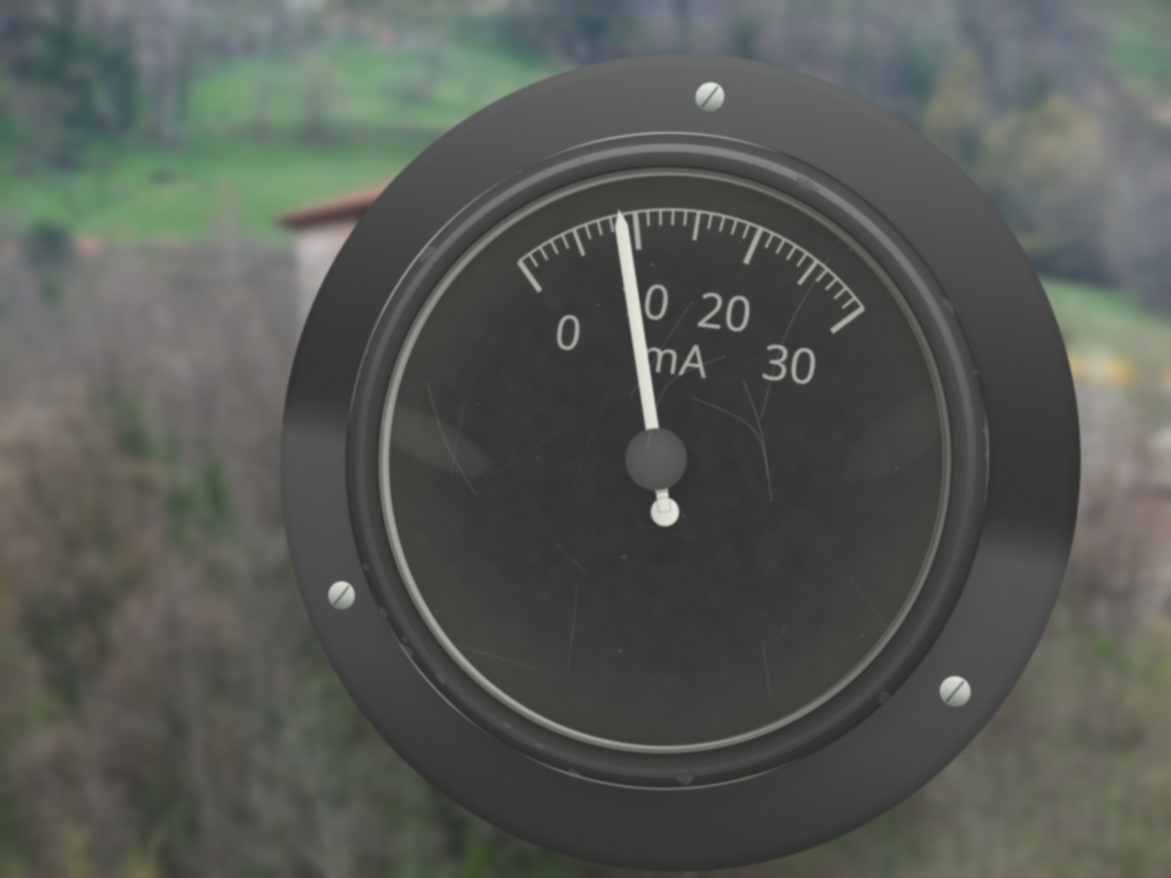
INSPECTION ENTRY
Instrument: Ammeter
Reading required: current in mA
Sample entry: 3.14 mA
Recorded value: 9 mA
